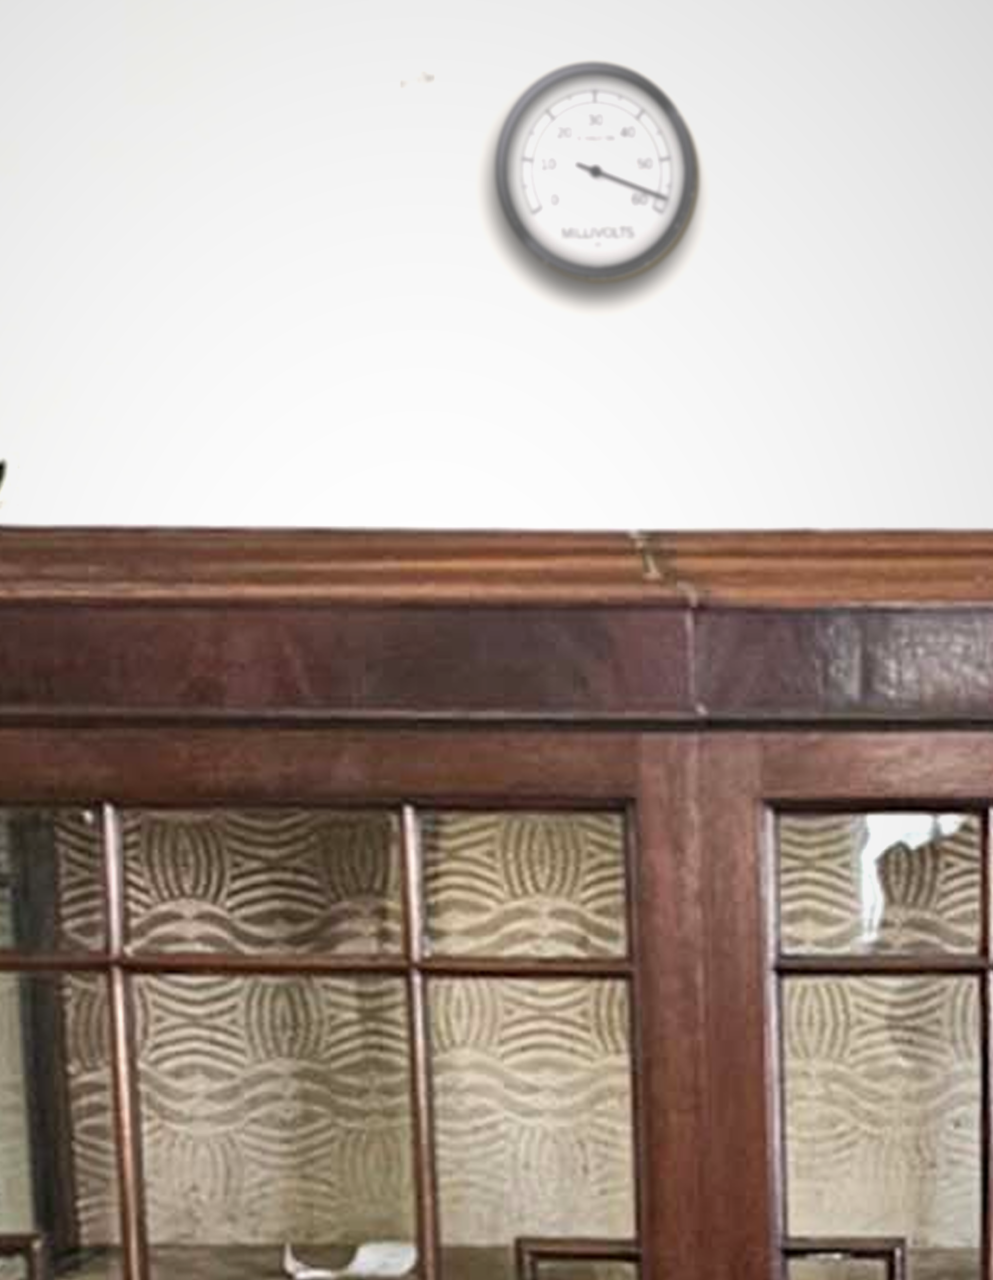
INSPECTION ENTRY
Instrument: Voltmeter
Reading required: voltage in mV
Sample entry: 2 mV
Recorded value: 57.5 mV
